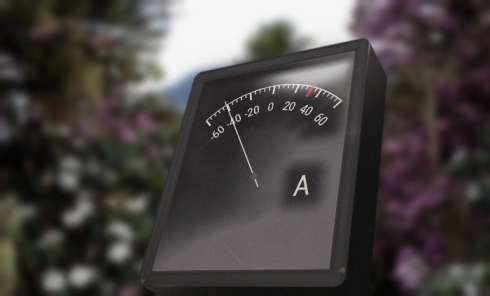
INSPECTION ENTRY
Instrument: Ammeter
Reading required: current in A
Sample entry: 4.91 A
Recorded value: -40 A
